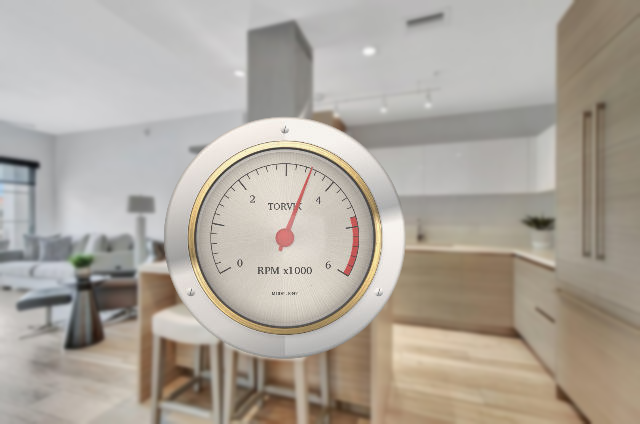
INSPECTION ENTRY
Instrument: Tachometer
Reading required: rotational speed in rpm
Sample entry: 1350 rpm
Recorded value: 3500 rpm
